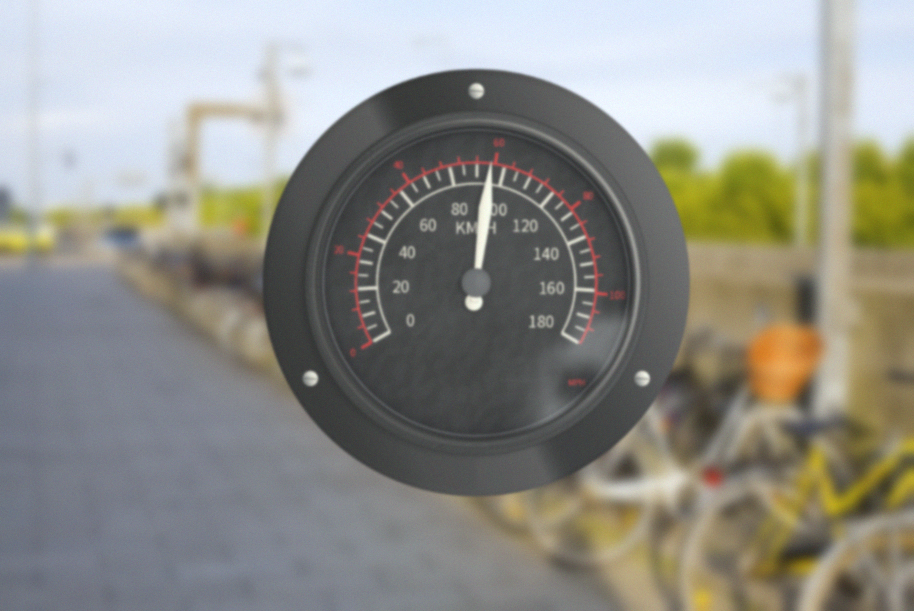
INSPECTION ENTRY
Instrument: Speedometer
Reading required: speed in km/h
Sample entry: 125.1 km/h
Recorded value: 95 km/h
